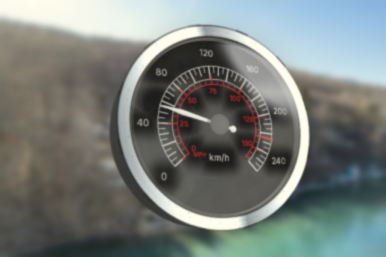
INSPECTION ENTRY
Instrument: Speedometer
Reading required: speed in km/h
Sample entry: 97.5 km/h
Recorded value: 55 km/h
